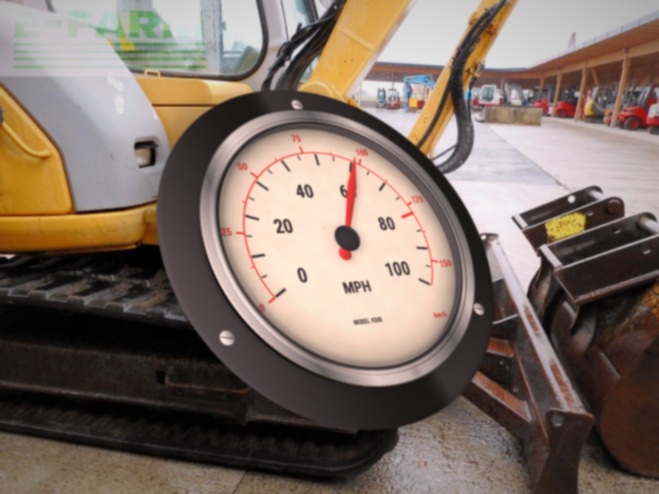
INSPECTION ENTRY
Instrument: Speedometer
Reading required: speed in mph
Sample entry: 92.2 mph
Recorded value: 60 mph
